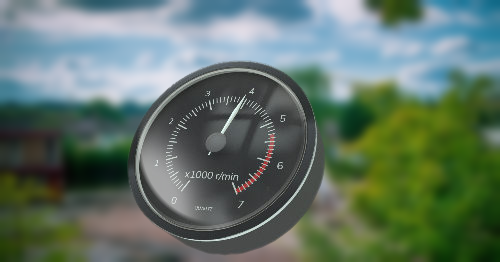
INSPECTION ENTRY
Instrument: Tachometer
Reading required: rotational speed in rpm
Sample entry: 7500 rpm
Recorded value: 4000 rpm
